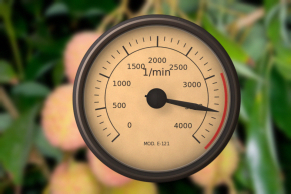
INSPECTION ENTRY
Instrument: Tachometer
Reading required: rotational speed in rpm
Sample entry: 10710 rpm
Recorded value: 3500 rpm
